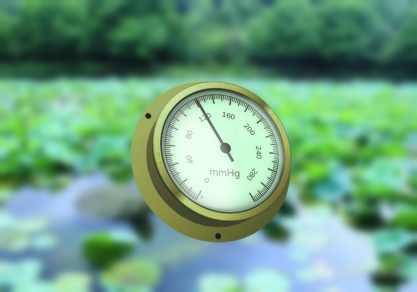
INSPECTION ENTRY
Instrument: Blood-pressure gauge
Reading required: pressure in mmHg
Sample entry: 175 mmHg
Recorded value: 120 mmHg
